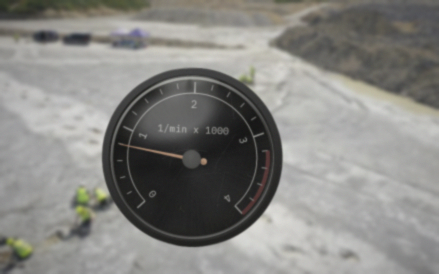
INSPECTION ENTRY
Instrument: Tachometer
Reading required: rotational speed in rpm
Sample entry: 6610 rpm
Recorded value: 800 rpm
